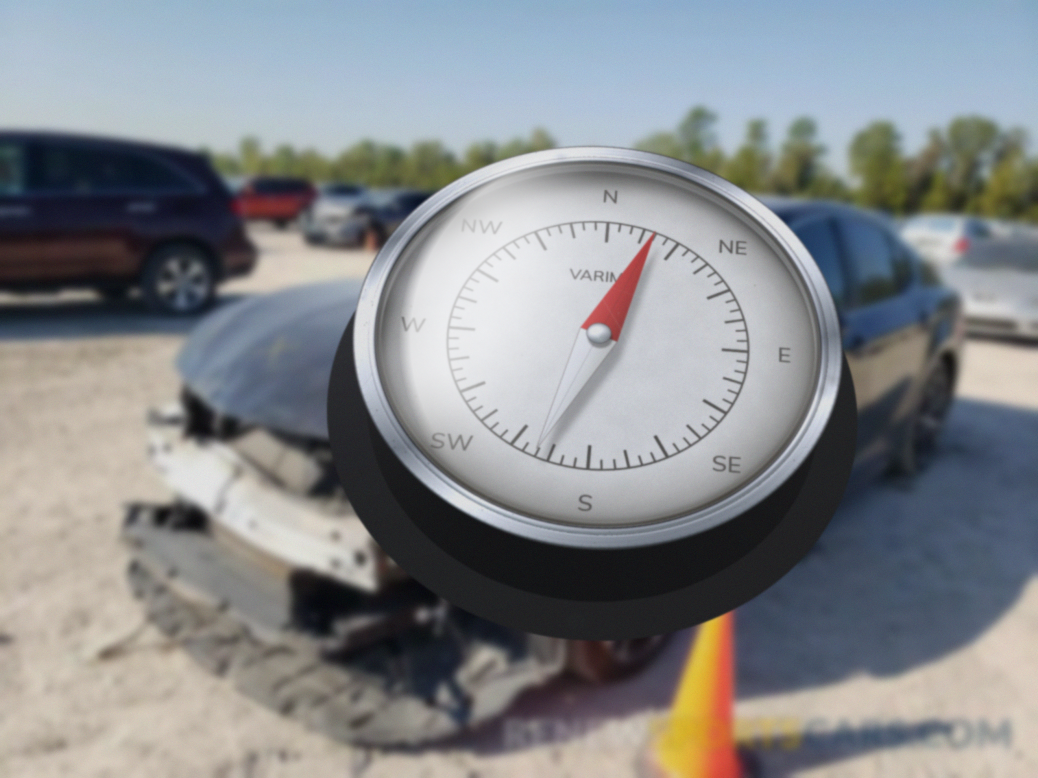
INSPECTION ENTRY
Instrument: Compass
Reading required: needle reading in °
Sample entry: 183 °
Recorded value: 20 °
